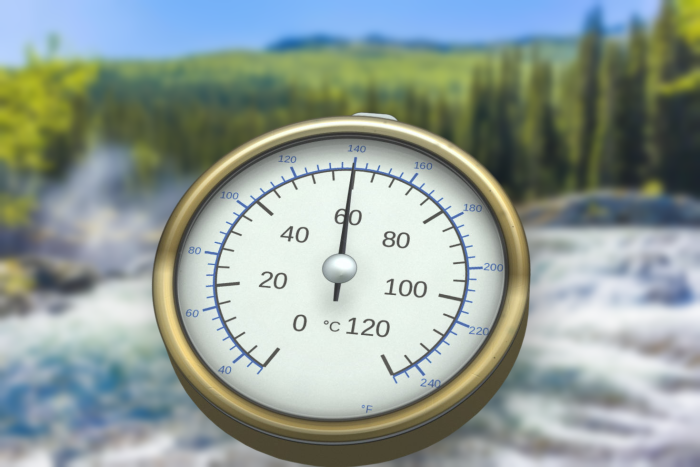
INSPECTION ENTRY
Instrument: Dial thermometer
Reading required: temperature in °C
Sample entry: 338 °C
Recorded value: 60 °C
